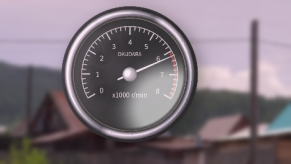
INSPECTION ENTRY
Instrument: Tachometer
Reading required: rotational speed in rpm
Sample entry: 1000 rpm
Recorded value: 6200 rpm
